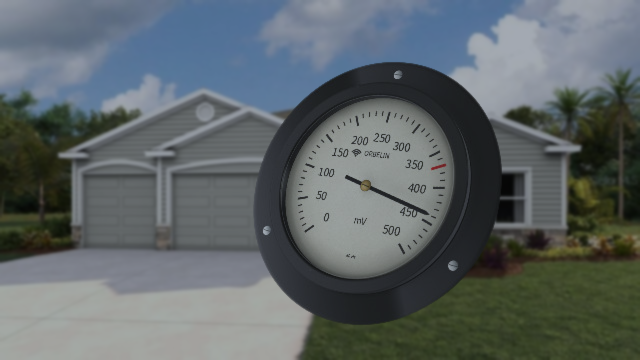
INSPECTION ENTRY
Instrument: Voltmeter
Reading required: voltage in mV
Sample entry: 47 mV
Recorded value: 440 mV
